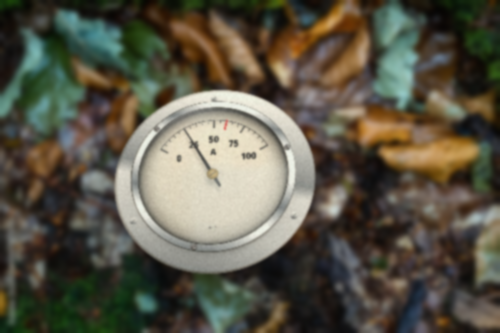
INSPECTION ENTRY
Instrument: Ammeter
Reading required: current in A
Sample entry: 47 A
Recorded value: 25 A
